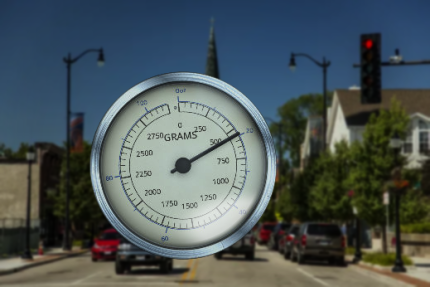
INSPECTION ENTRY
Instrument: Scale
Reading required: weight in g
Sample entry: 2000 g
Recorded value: 550 g
